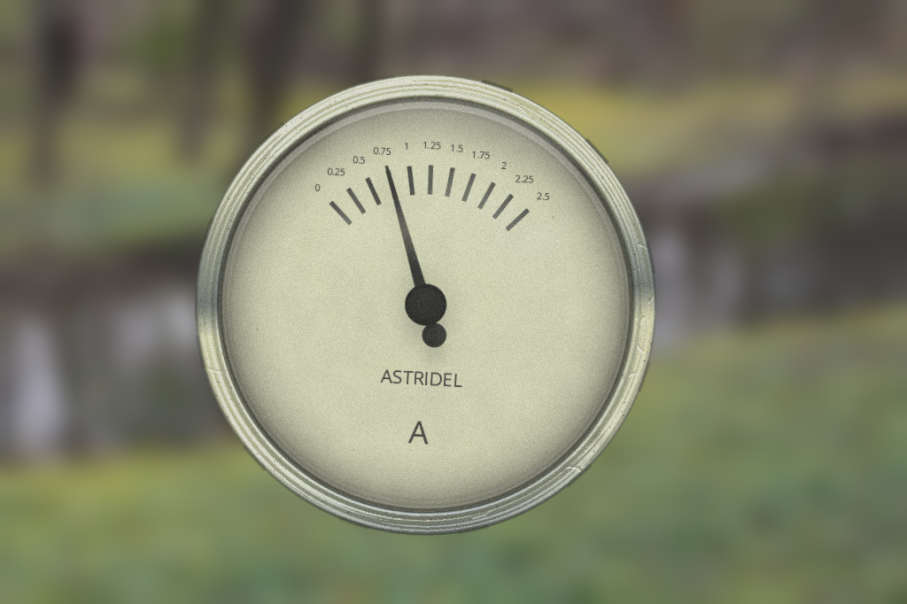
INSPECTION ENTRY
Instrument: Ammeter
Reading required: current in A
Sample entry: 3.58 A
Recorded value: 0.75 A
